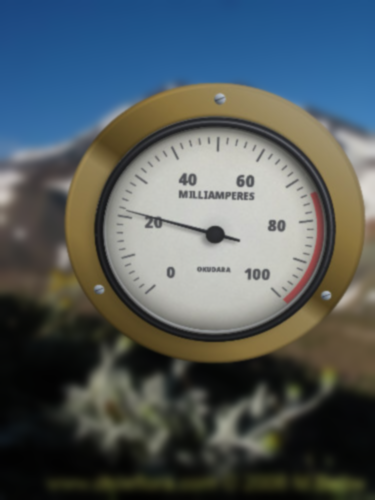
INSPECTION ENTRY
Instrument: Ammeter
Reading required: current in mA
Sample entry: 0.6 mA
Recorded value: 22 mA
